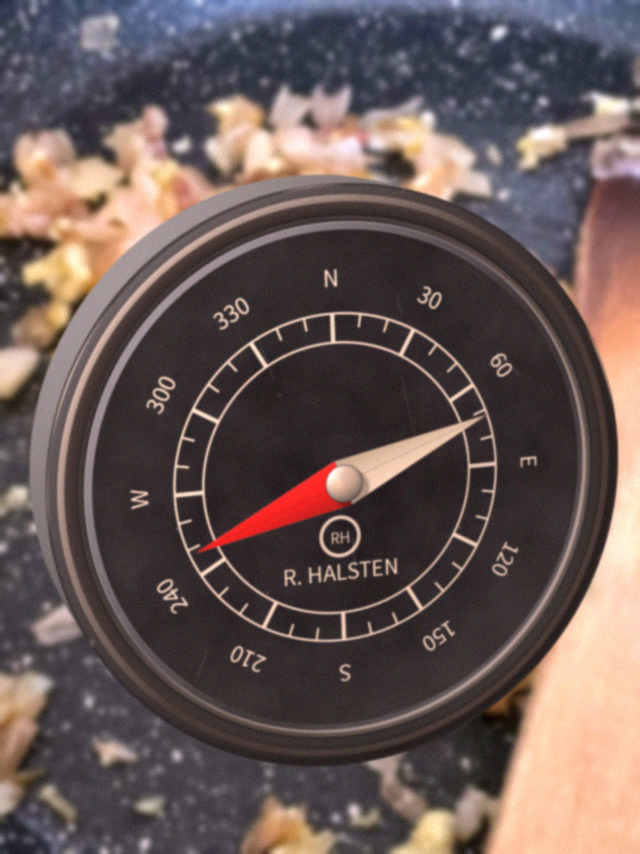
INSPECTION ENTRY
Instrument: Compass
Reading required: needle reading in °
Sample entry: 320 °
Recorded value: 250 °
